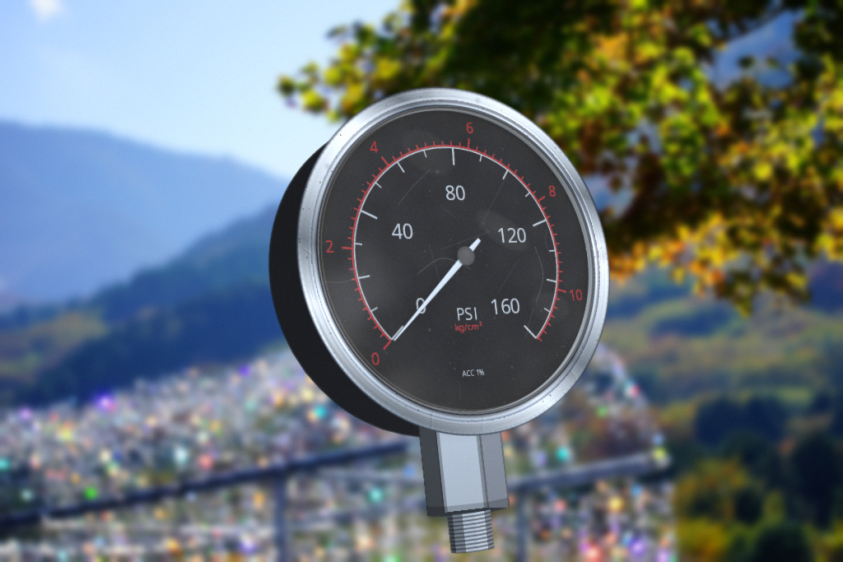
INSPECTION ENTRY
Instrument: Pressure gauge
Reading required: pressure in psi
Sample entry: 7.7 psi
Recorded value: 0 psi
